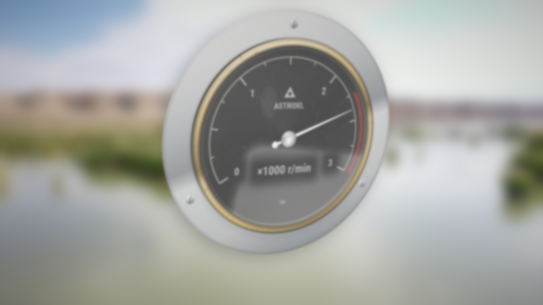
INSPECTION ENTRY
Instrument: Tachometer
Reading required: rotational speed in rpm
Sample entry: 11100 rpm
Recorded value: 2375 rpm
